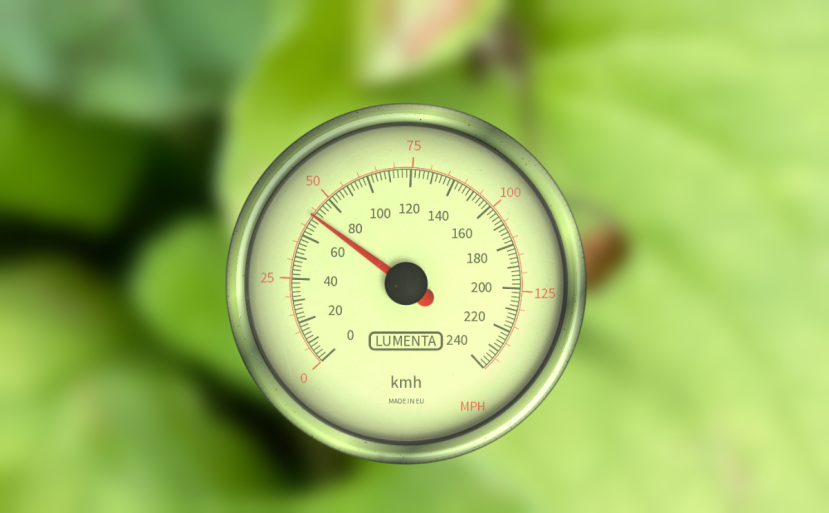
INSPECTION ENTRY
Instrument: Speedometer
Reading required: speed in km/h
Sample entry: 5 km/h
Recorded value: 70 km/h
